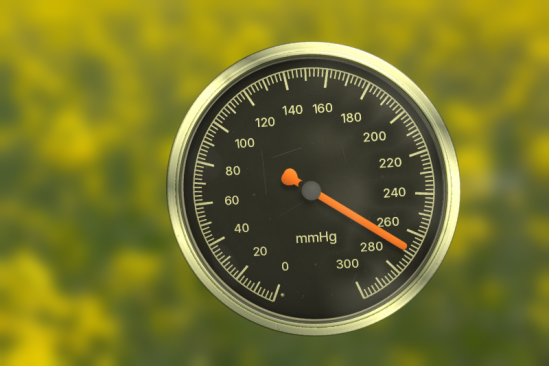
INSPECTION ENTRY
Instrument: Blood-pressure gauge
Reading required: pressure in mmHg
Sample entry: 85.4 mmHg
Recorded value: 268 mmHg
